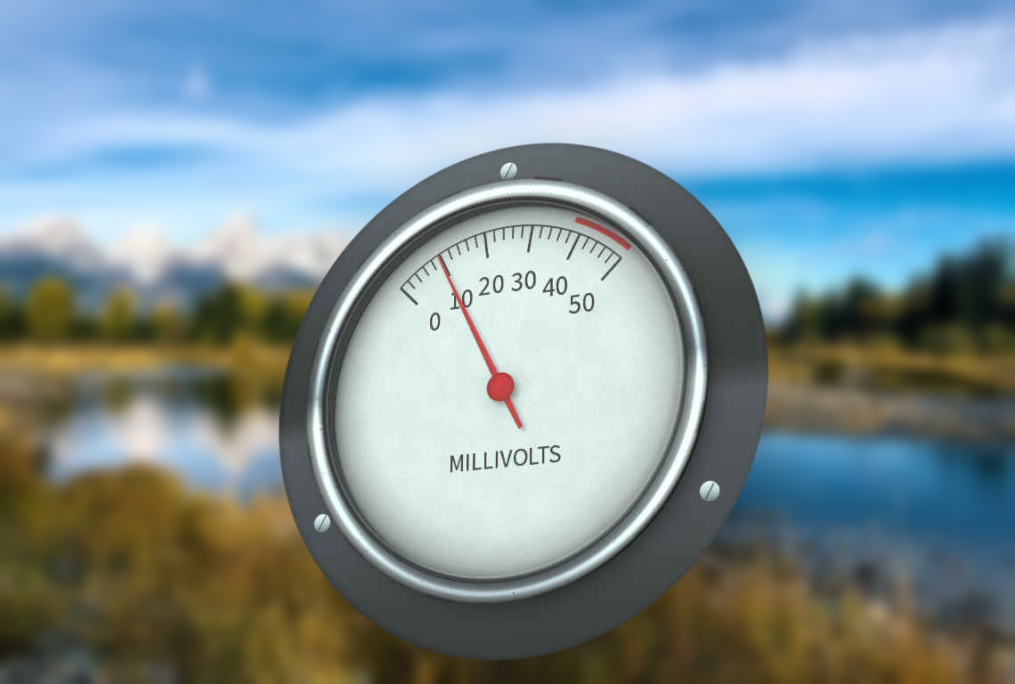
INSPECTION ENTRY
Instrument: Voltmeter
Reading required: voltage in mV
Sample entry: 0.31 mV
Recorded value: 10 mV
